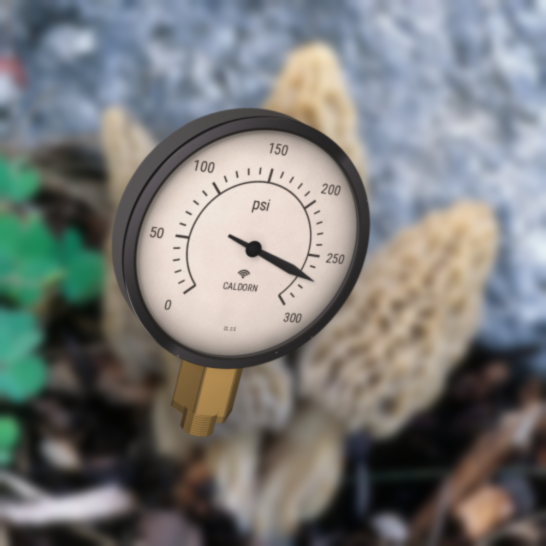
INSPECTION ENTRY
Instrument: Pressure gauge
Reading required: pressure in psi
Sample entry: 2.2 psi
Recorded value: 270 psi
